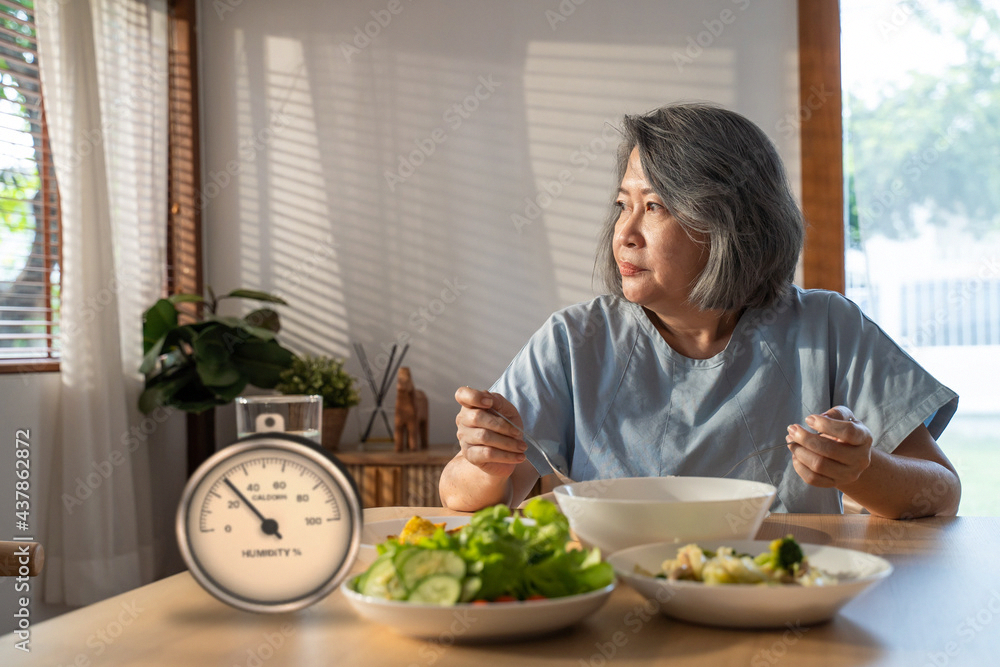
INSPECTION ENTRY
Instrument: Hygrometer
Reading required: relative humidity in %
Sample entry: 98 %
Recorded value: 30 %
